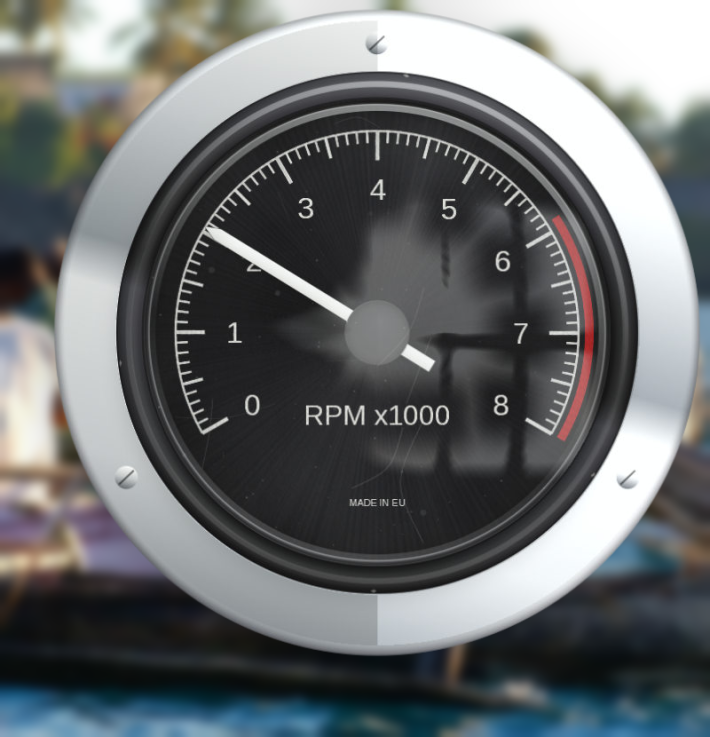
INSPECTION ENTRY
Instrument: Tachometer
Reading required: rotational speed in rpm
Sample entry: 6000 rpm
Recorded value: 2050 rpm
